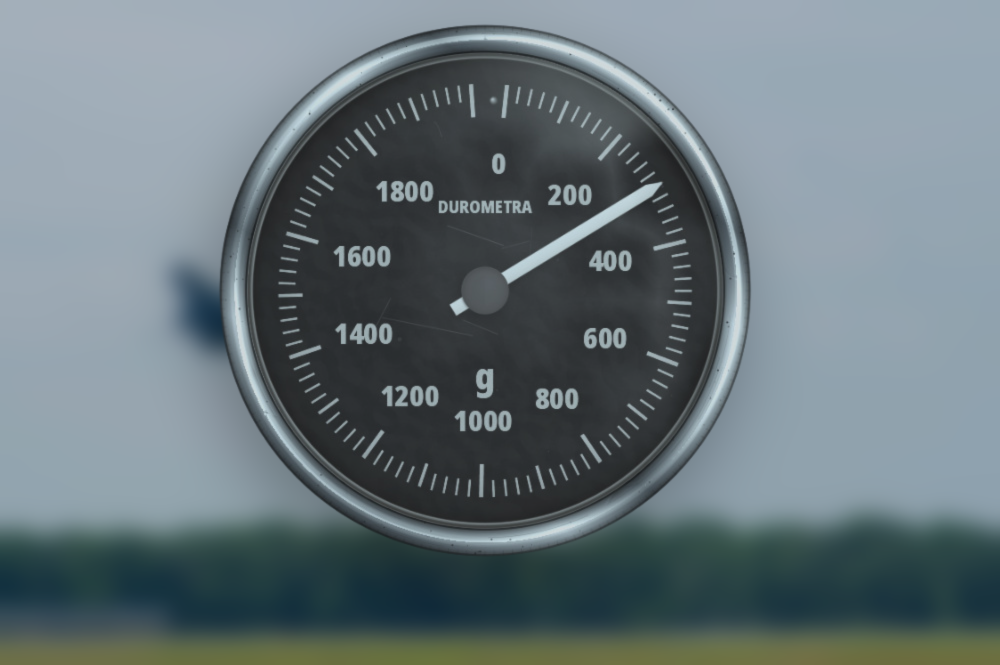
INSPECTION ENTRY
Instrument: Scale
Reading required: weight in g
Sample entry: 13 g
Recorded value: 300 g
